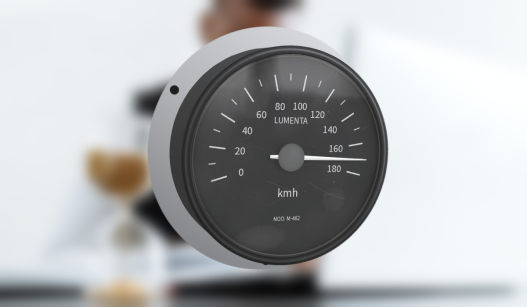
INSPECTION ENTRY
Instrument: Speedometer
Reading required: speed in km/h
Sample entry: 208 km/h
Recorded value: 170 km/h
